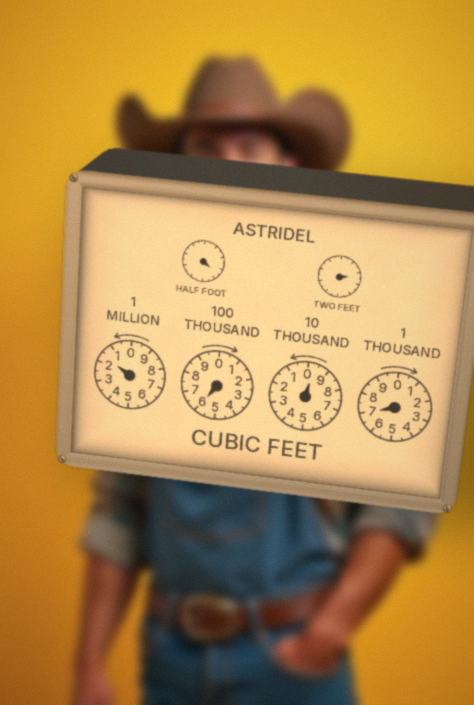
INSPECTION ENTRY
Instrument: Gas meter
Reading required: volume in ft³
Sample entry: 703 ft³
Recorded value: 159700 ft³
